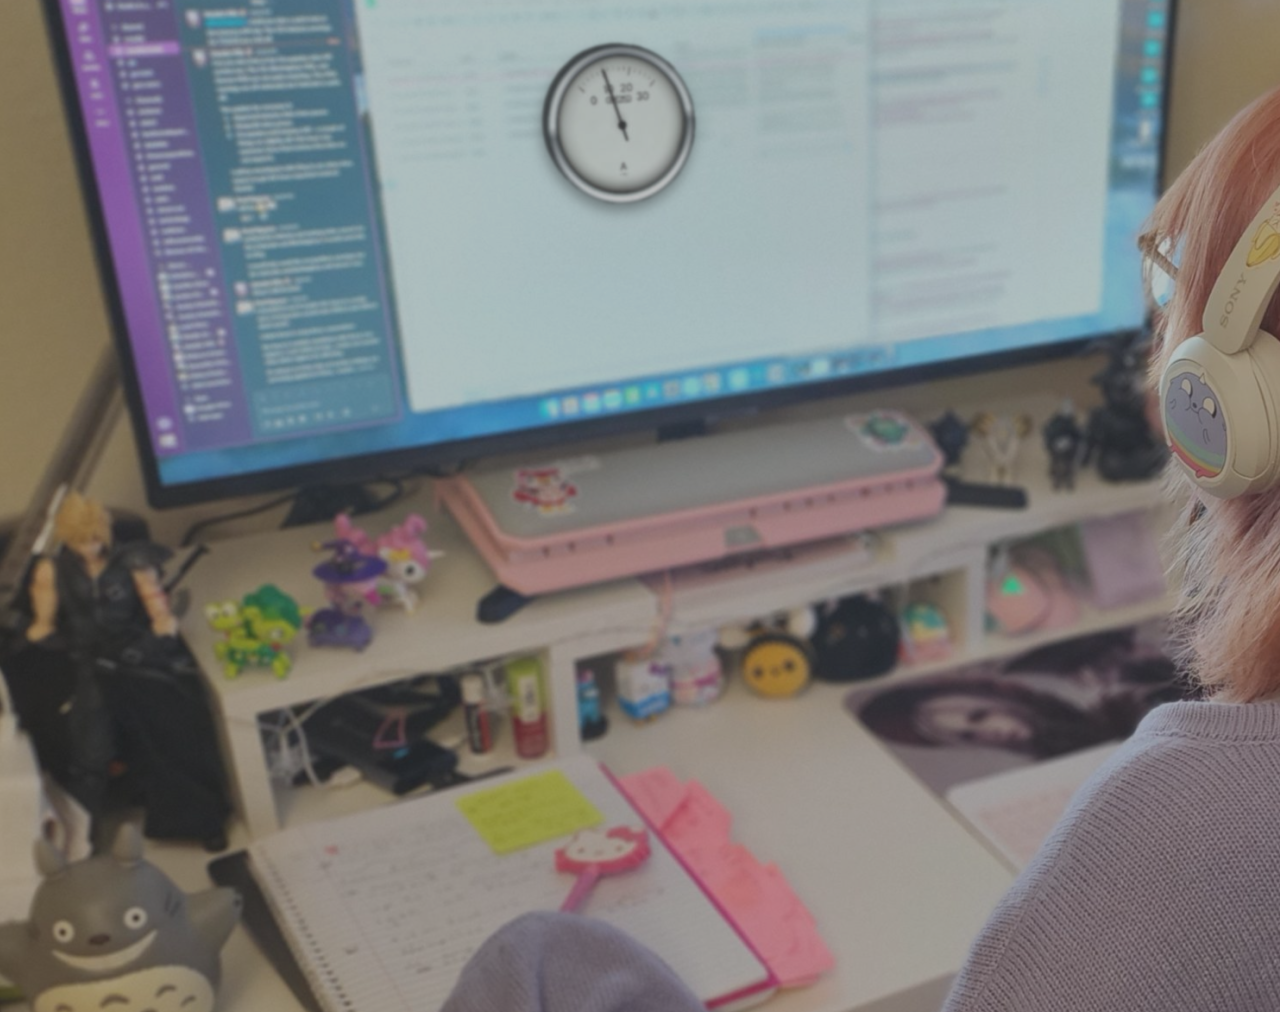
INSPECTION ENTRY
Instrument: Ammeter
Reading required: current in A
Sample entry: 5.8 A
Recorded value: 10 A
